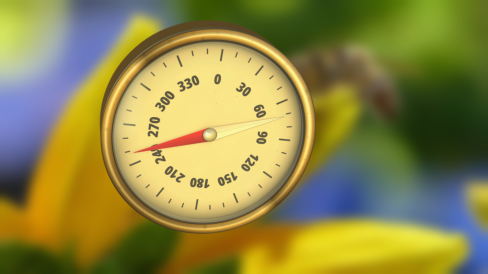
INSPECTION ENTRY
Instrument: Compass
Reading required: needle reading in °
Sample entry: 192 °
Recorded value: 250 °
